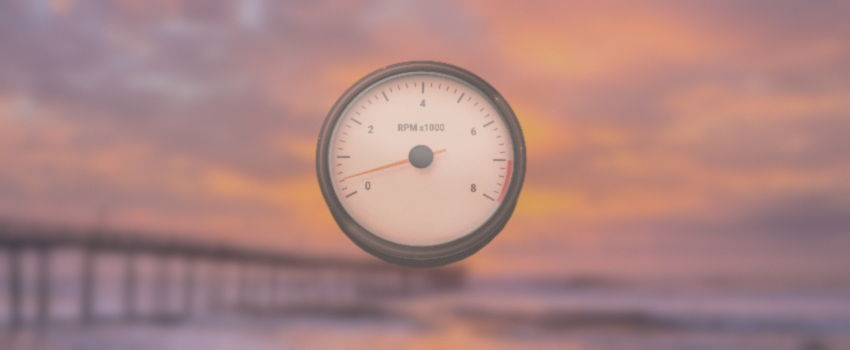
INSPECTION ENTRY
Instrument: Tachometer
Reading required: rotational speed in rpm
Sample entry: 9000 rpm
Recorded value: 400 rpm
